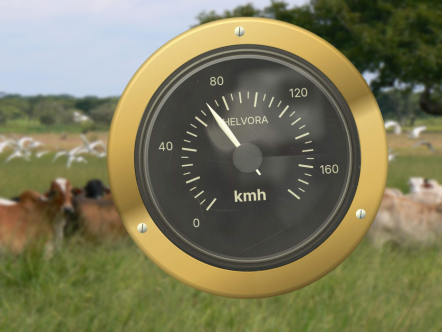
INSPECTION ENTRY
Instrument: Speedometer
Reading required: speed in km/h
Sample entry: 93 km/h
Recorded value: 70 km/h
